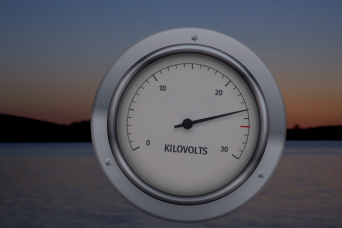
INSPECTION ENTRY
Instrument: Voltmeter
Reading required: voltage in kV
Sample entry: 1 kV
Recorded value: 24 kV
